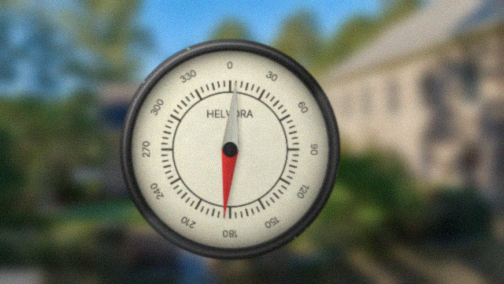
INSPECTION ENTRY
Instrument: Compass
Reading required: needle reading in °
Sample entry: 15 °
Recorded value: 185 °
